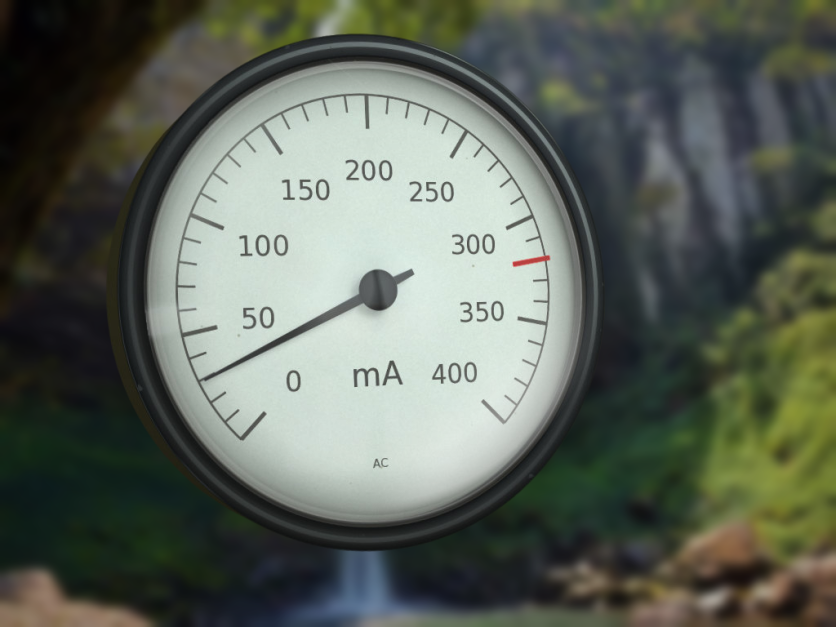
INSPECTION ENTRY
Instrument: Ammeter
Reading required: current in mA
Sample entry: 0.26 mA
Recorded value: 30 mA
